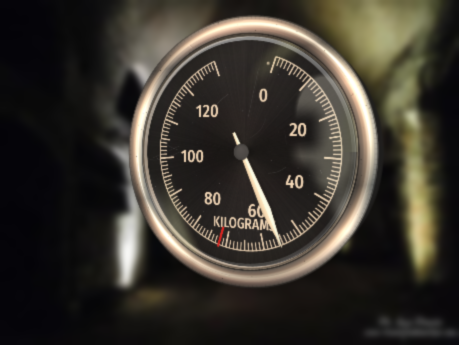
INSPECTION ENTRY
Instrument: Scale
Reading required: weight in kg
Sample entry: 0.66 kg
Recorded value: 55 kg
